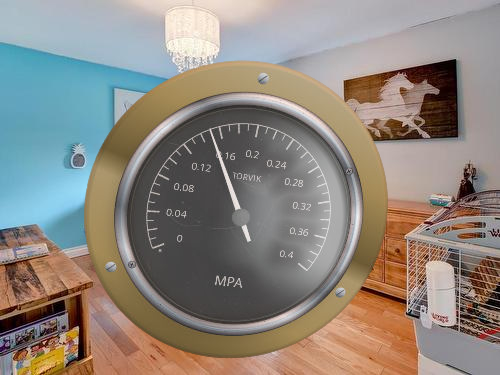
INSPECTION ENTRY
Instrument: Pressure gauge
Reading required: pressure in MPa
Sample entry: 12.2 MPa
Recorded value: 0.15 MPa
